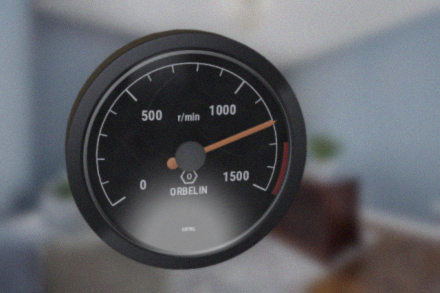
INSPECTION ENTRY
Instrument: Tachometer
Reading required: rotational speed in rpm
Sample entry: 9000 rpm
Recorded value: 1200 rpm
